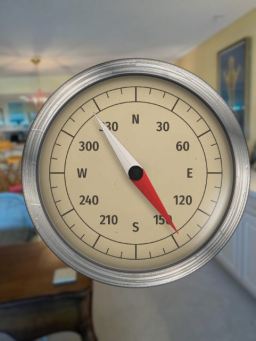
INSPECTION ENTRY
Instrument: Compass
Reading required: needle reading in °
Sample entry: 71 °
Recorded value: 145 °
